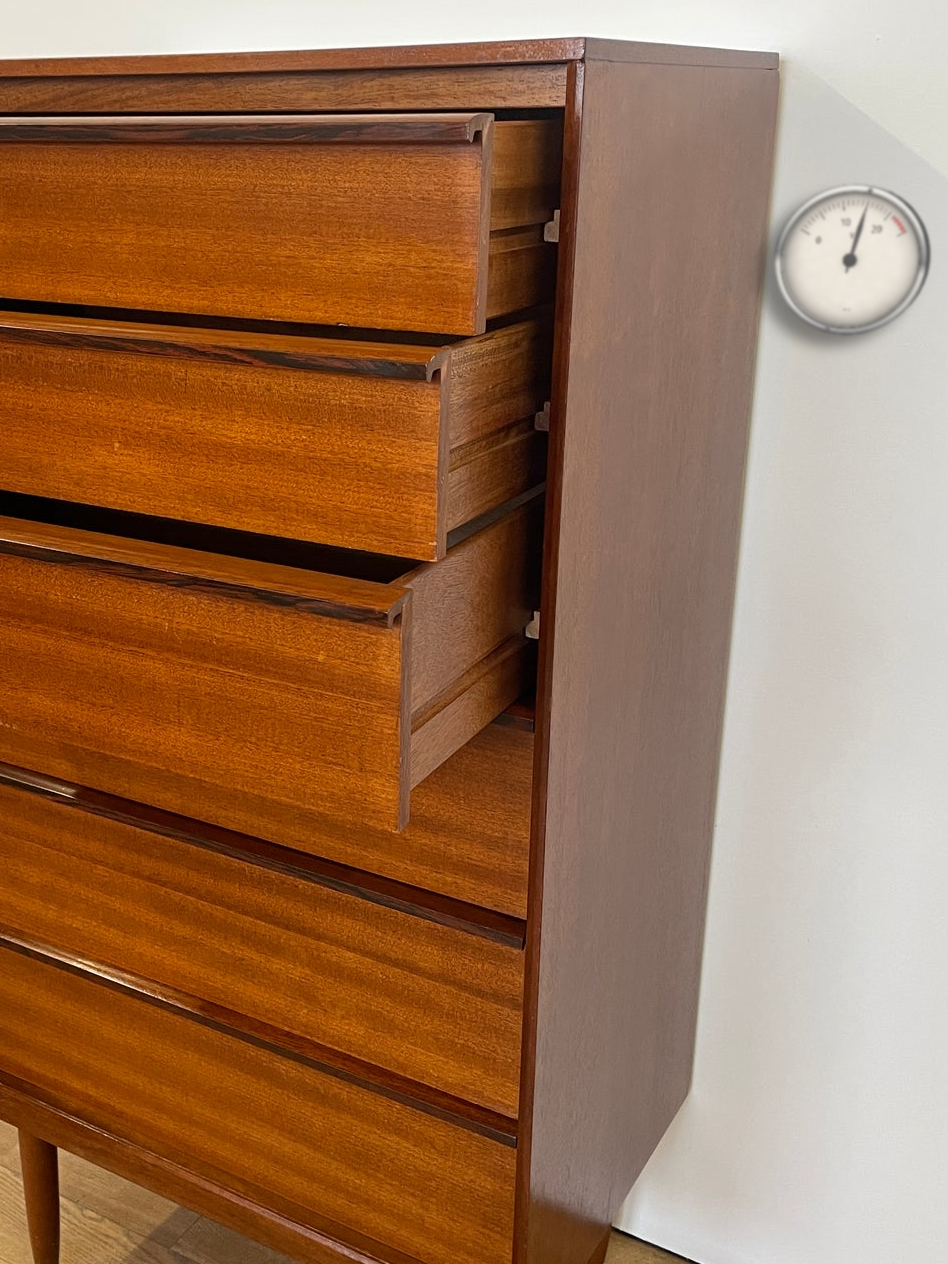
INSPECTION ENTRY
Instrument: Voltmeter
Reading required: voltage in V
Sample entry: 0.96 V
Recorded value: 15 V
